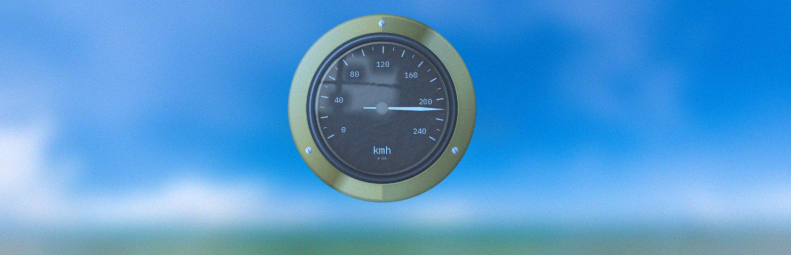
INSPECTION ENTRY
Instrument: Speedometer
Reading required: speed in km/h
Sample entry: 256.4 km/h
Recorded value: 210 km/h
